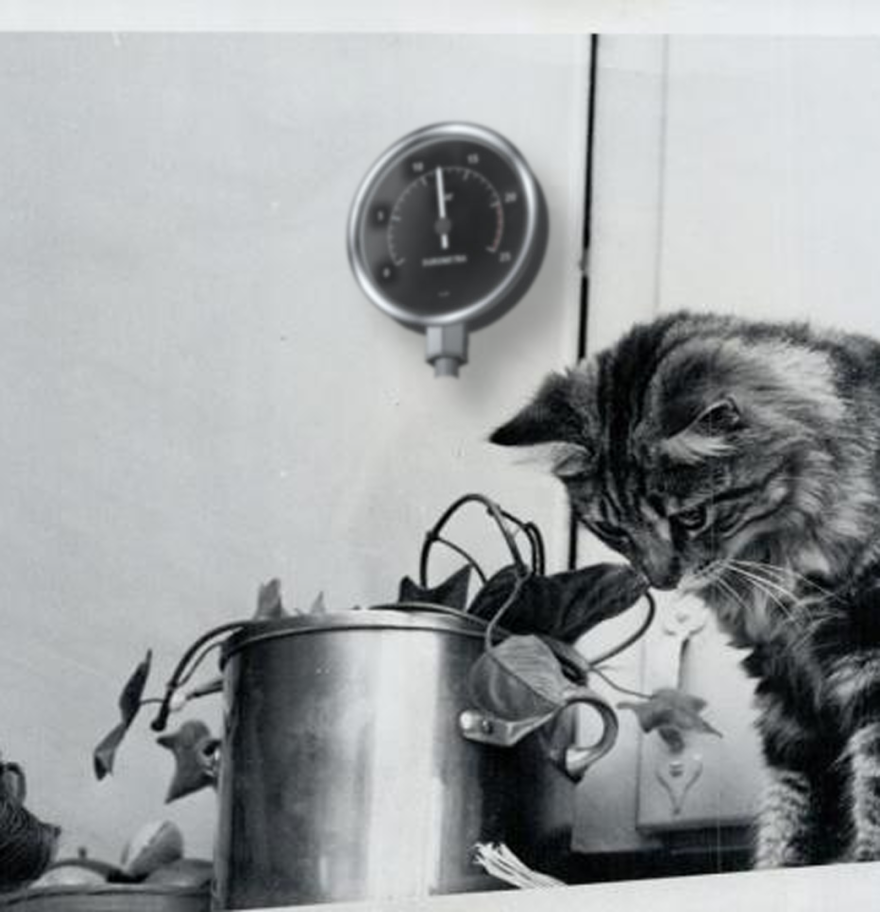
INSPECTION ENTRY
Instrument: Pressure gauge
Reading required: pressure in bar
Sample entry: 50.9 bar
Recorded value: 12 bar
